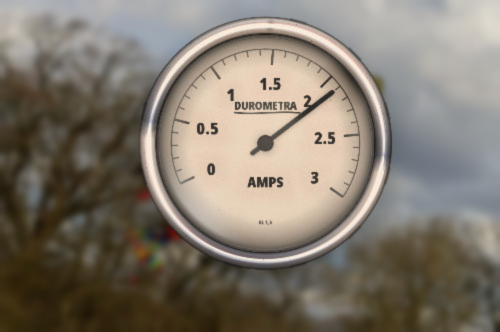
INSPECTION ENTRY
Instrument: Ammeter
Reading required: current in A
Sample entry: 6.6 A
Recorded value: 2.1 A
